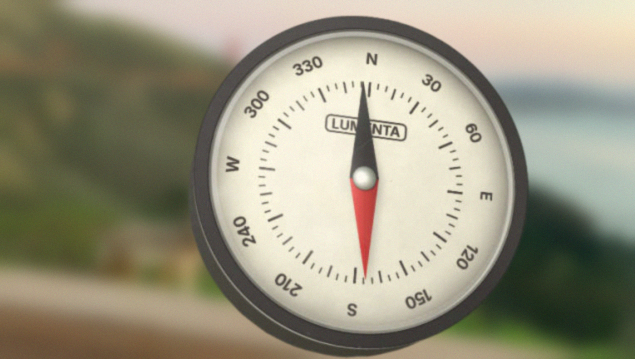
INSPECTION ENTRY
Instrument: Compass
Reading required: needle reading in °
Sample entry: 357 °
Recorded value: 175 °
